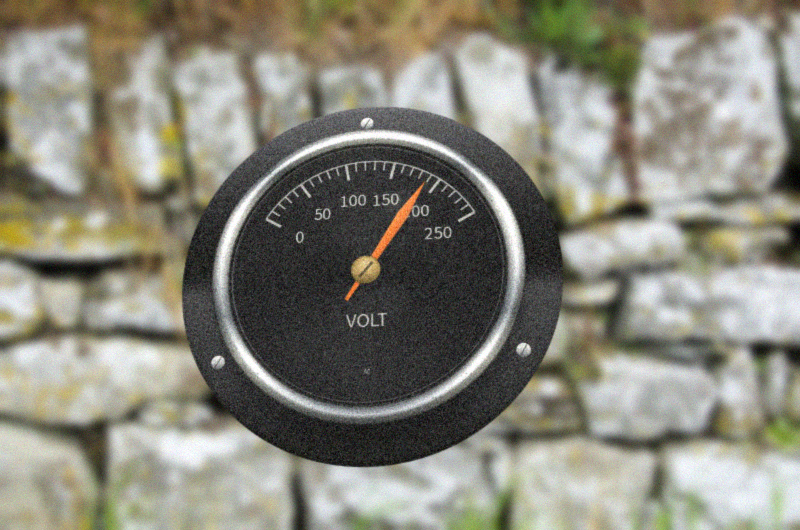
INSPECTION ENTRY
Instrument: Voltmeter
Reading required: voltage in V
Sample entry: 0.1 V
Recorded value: 190 V
